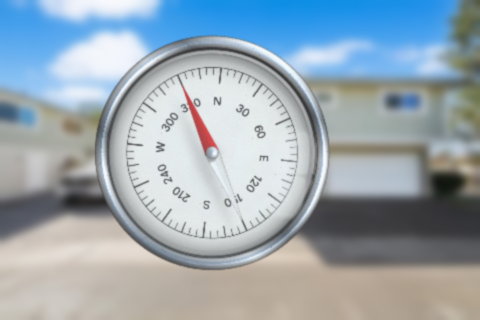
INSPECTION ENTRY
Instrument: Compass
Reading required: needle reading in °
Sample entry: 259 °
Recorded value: 330 °
